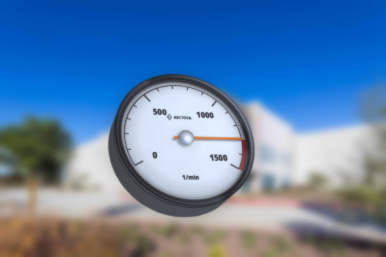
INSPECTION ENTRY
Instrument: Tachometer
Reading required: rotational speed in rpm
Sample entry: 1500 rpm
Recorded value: 1300 rpm
